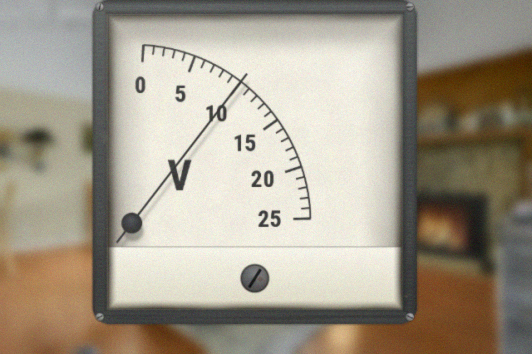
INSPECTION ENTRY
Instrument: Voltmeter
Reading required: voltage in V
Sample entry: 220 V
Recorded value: 10 V
